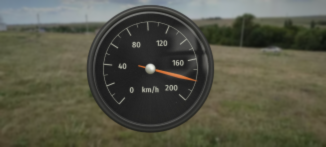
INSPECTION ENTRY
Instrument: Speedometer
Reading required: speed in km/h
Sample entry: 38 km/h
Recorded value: 180 km/h
